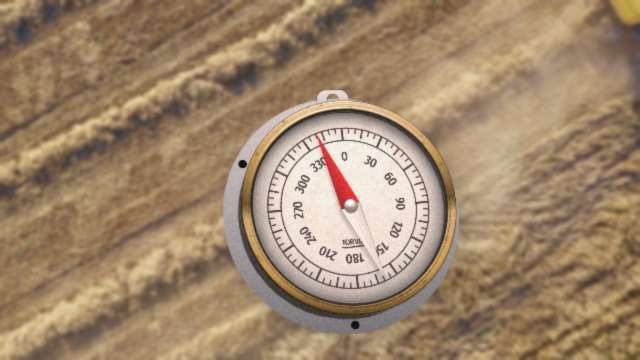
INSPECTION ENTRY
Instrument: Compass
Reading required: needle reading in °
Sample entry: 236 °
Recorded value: 340 °
